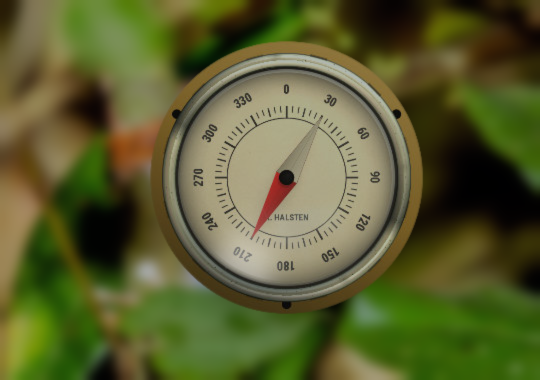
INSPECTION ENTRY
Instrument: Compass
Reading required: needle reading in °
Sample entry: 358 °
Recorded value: 210 °
